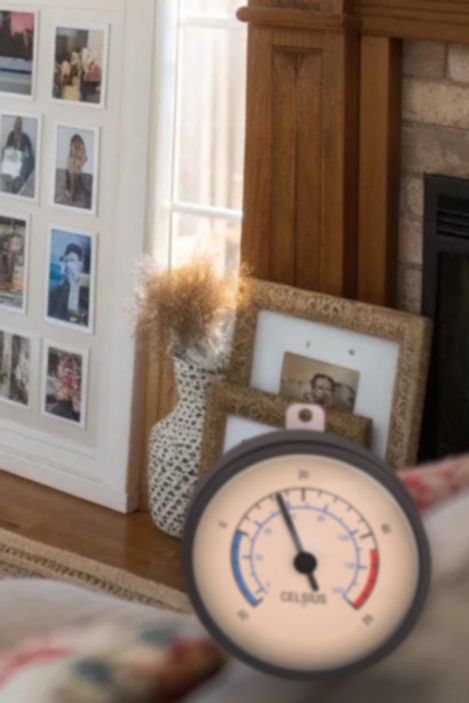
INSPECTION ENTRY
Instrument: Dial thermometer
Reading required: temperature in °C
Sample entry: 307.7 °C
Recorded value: 14 °C
